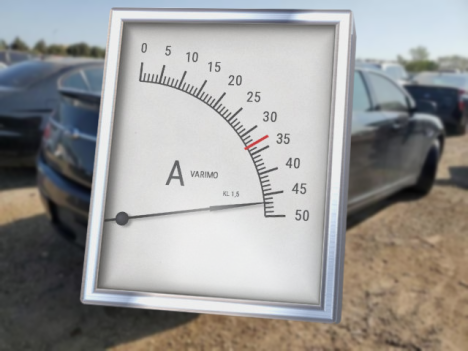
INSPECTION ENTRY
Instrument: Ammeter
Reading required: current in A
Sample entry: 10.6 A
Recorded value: 47 A
